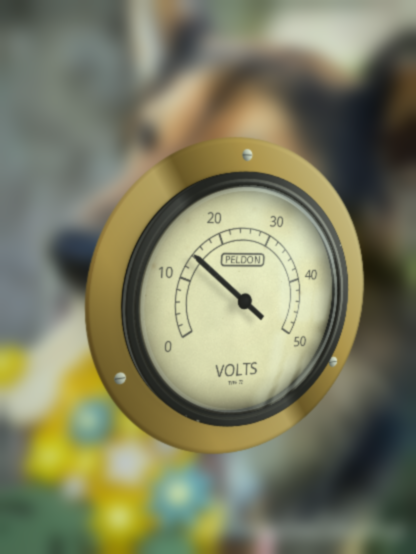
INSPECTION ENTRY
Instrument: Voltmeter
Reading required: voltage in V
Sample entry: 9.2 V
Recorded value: 14 V
